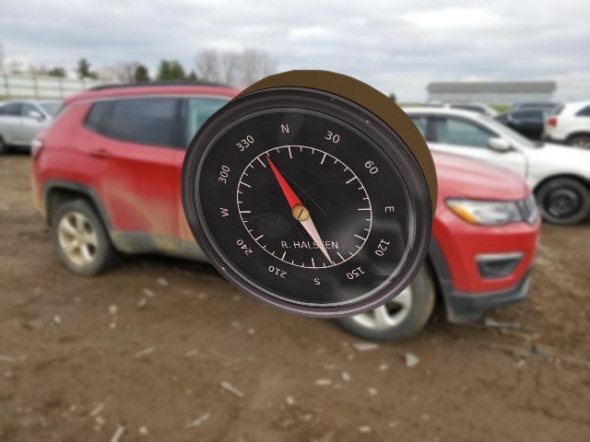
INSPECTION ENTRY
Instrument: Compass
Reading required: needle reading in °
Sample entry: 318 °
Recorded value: 340 °
